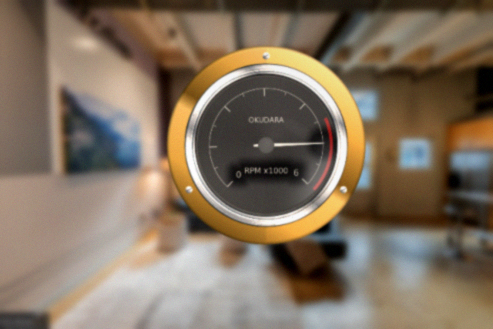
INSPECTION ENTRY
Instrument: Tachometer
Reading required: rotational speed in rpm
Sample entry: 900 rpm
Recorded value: 5000 rpm
